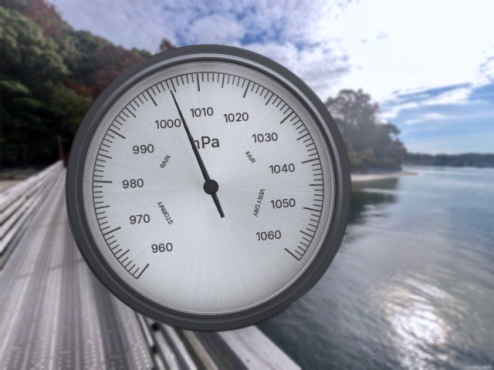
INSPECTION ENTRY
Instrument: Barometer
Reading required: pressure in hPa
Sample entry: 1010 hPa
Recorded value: 1004 hPa
